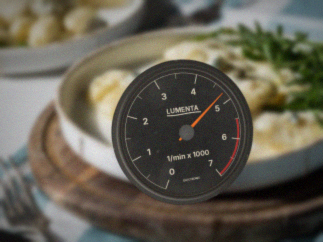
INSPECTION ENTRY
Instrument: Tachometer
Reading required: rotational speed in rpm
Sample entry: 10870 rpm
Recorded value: 4750 rpm
